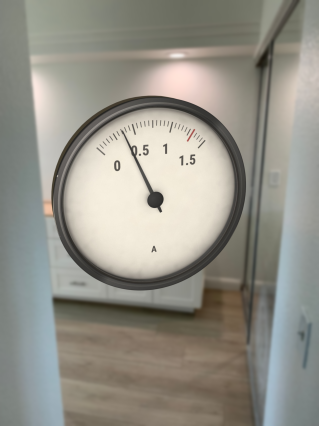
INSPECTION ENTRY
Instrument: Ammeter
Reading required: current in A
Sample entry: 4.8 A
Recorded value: 0.35 A
